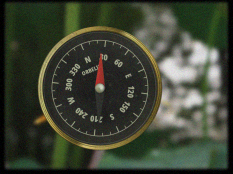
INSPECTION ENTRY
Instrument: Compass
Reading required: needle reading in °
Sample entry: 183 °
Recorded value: 25 °
